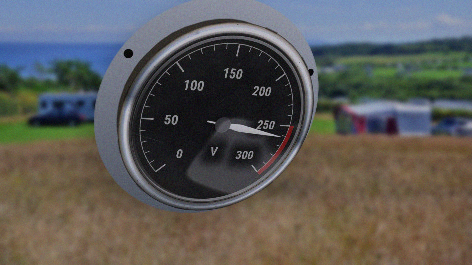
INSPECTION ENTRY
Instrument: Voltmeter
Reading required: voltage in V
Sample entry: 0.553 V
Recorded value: 260 V
